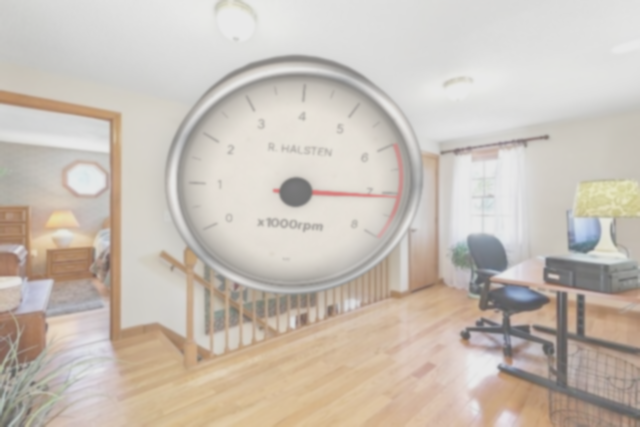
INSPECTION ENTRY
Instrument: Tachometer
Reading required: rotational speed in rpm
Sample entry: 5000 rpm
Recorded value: 7000 rpm
